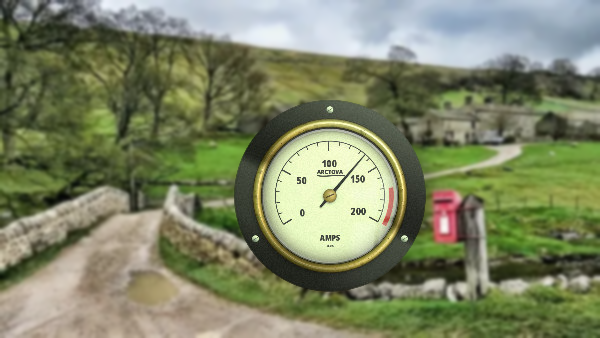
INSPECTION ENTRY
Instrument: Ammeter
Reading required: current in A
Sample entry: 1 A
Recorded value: 135 A
